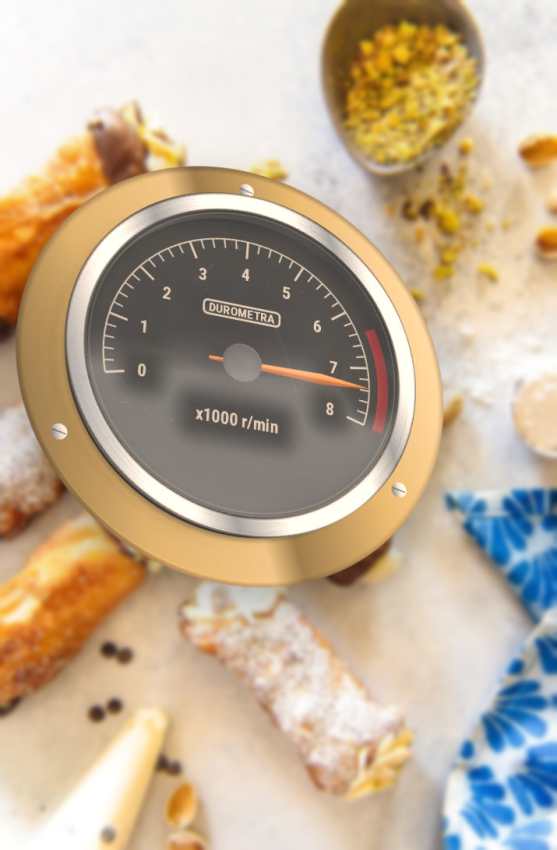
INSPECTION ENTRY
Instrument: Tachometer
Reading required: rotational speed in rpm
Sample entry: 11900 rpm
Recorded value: 7400 rpm
